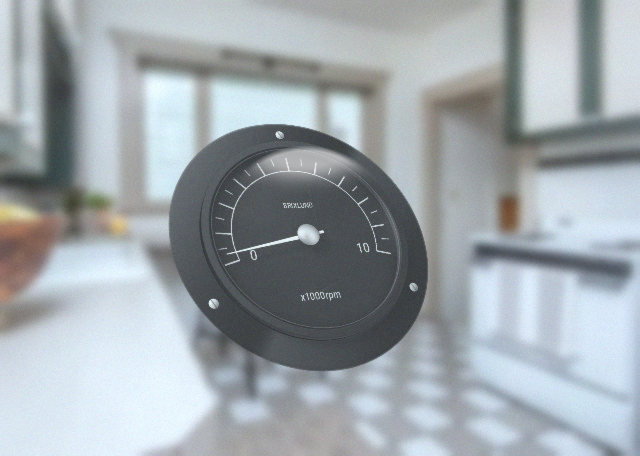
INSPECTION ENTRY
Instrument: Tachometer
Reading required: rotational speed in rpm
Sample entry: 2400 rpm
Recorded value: 250 rpm
